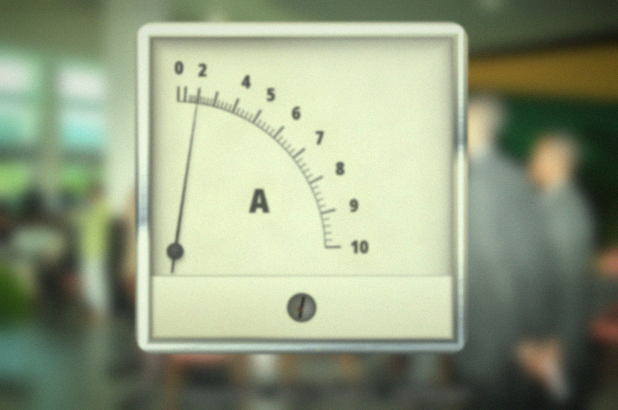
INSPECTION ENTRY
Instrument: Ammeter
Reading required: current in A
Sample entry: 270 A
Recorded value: 2 A
